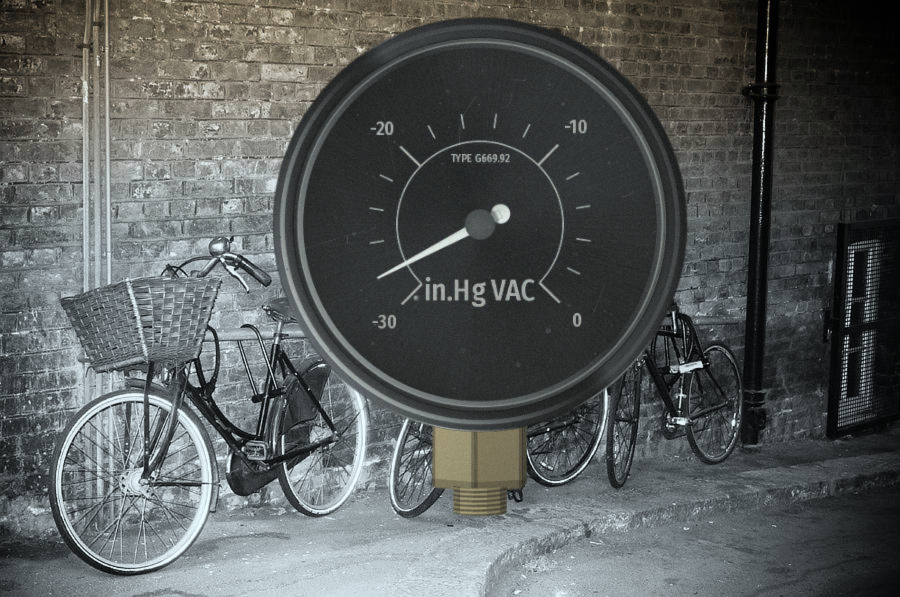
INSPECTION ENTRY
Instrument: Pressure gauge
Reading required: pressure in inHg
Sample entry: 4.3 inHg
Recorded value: -28 inHg
